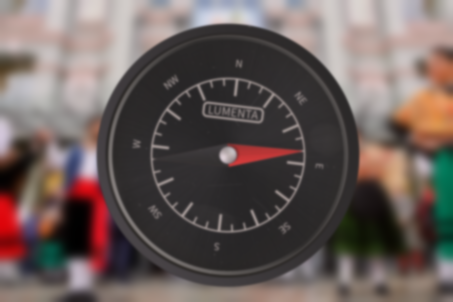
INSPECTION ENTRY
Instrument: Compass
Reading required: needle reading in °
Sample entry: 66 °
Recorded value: 80 °
